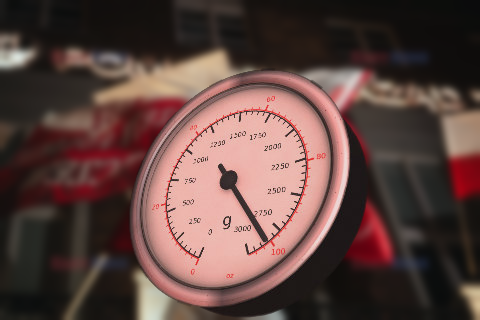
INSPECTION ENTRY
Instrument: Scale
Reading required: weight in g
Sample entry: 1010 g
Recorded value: 2850 g
